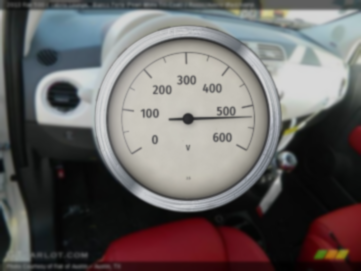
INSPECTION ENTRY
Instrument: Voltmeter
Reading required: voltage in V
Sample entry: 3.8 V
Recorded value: 525 V
